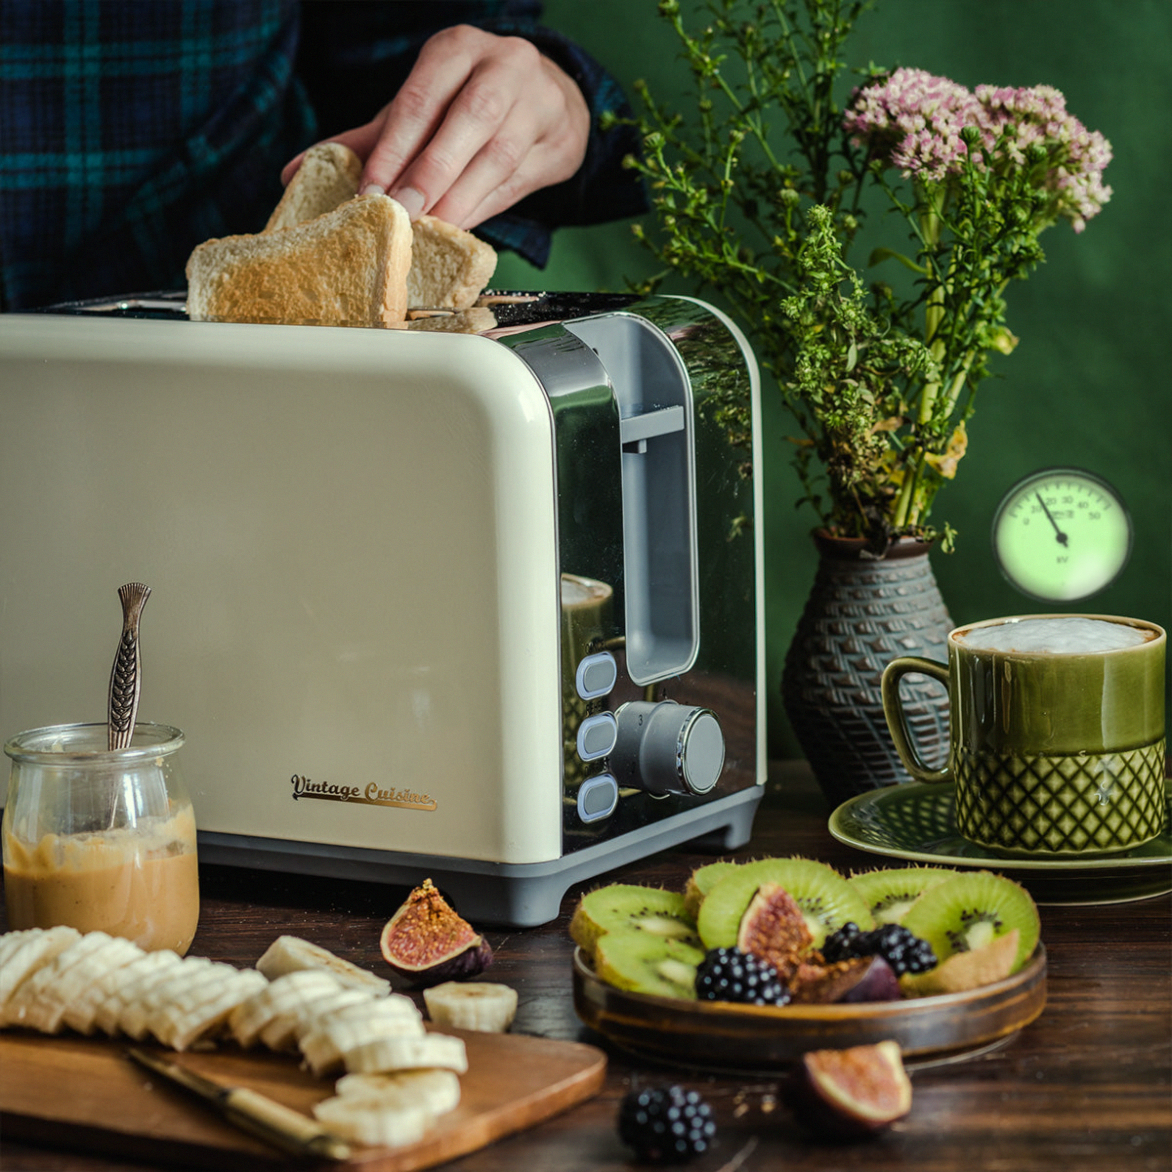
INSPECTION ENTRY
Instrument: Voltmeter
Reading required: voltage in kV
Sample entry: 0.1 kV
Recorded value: 15 kV
